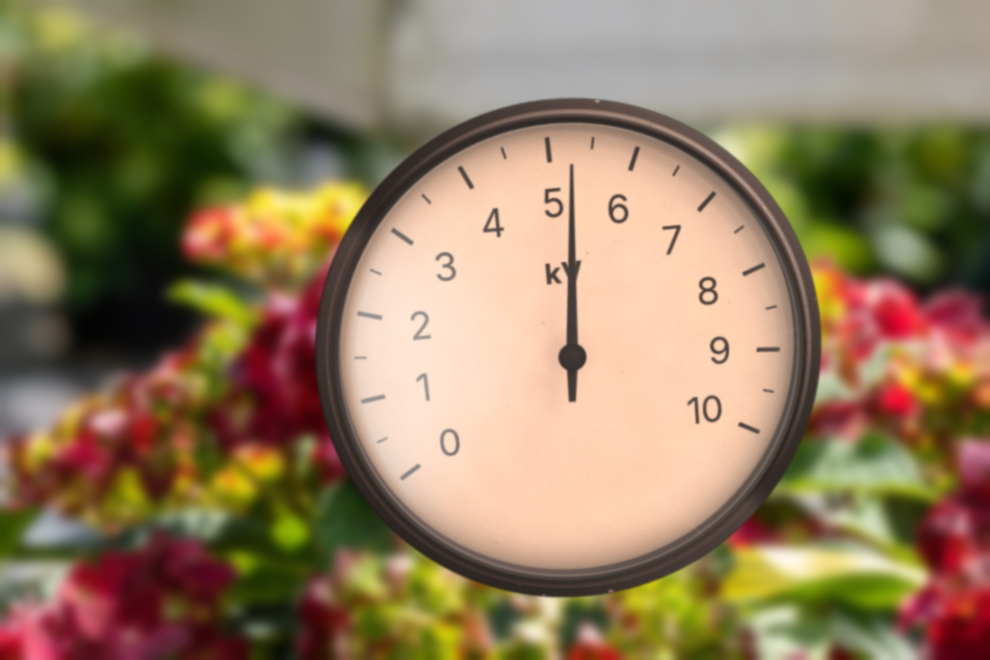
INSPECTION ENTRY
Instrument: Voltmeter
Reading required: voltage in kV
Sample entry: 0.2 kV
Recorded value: 5.25 kV
